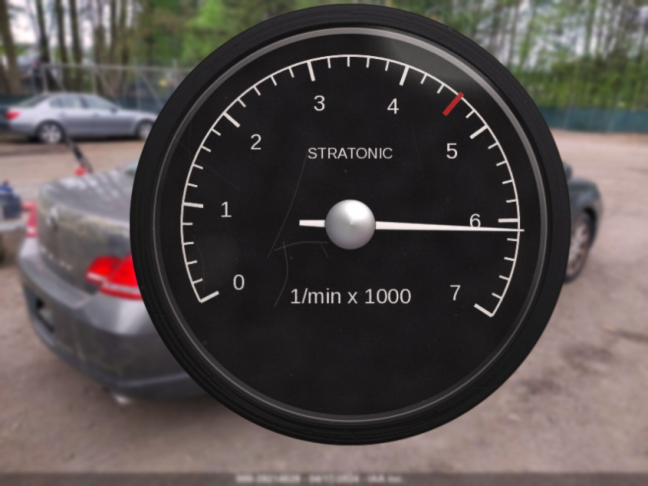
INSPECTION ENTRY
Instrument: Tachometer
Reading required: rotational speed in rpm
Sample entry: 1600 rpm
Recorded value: 6100 rpm
